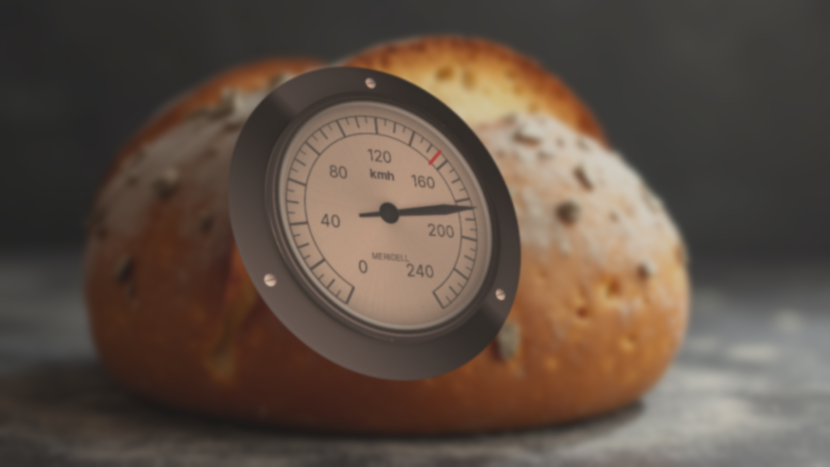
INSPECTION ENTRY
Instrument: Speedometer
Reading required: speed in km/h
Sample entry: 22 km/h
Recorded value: 185 km/h
